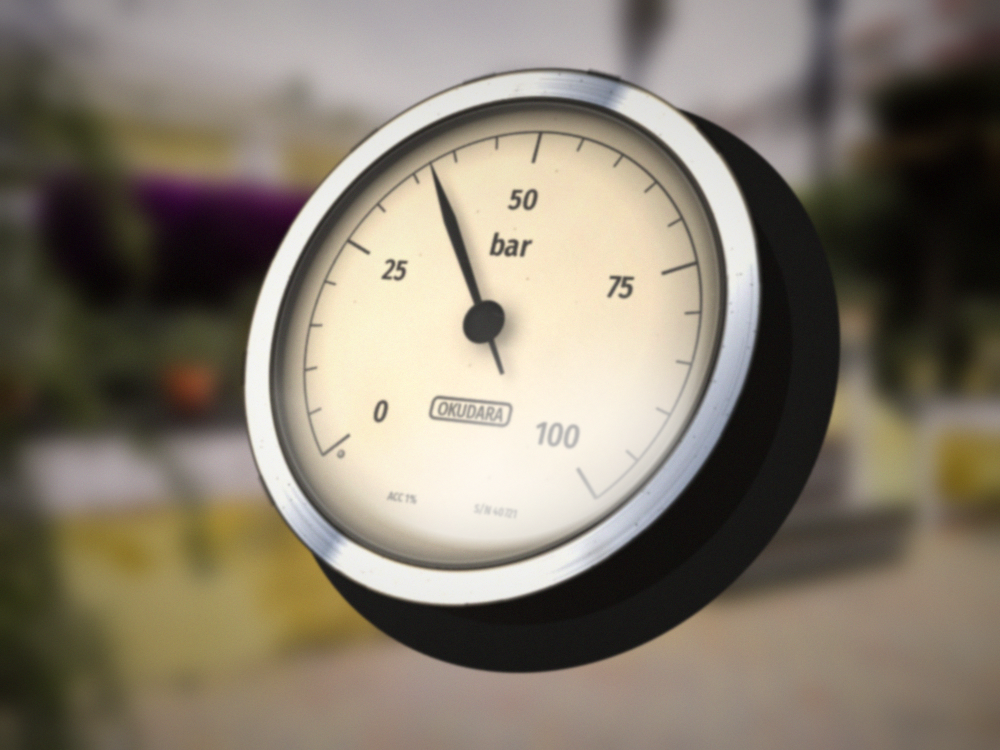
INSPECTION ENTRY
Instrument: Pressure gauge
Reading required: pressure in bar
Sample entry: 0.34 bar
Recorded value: 37.5 bar
